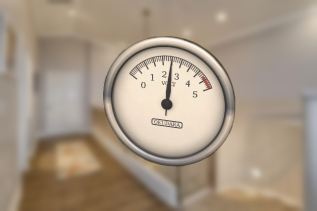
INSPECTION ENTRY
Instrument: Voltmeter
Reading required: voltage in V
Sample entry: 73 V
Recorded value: 2.5 V
